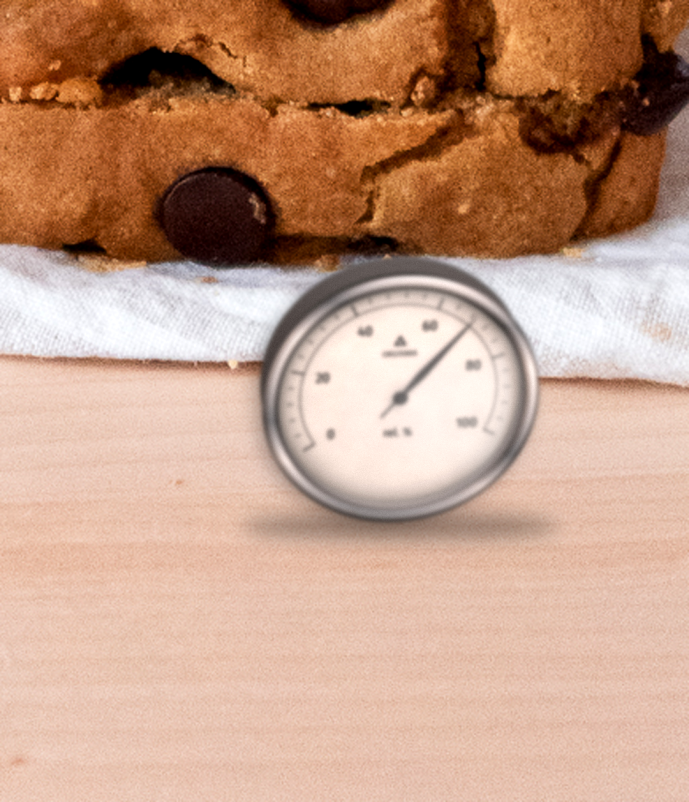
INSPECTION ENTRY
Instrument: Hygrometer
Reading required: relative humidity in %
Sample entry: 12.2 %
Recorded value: 68 %
